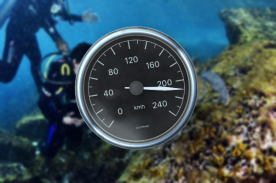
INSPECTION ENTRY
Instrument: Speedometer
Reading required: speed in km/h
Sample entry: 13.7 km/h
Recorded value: 210 km/h
